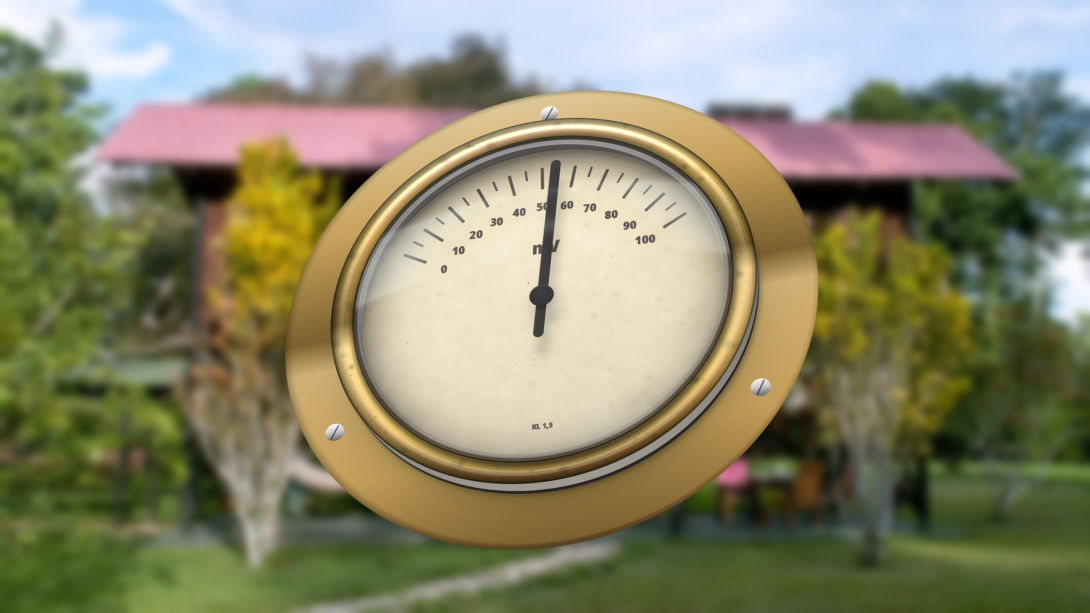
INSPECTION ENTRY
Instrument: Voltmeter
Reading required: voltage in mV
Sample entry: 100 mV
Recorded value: 55 mV
